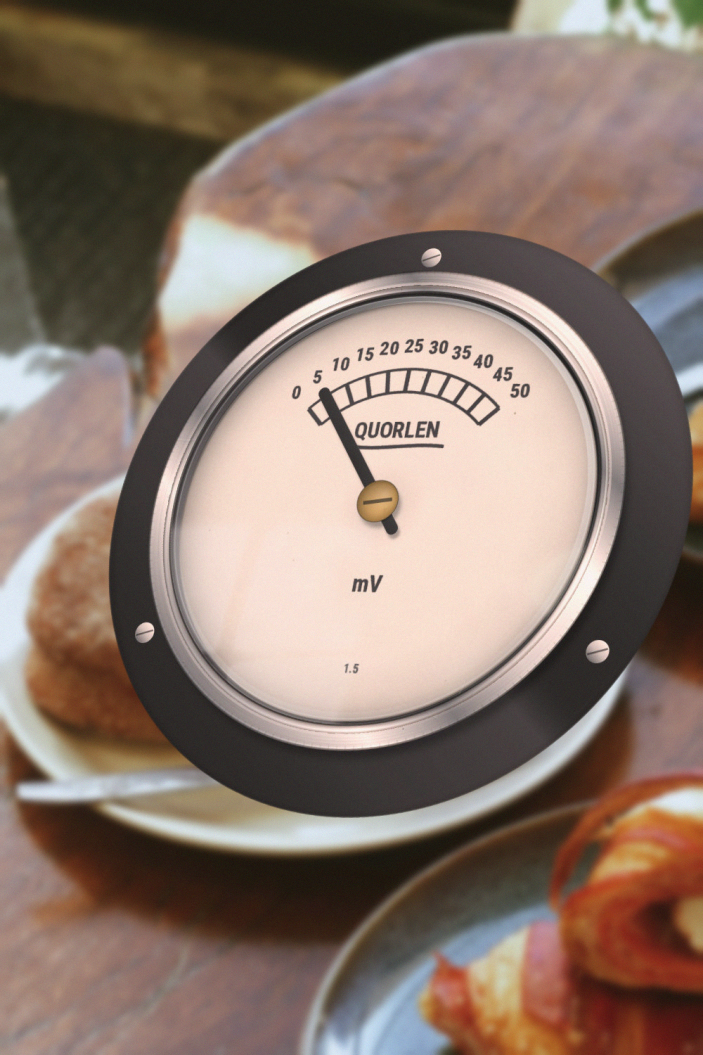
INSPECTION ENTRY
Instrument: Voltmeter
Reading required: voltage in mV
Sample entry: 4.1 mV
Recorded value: 5 mV
